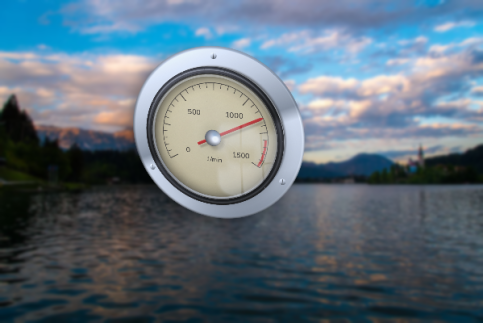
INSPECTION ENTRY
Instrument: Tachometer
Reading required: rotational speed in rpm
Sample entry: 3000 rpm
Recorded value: 1150 rpm
